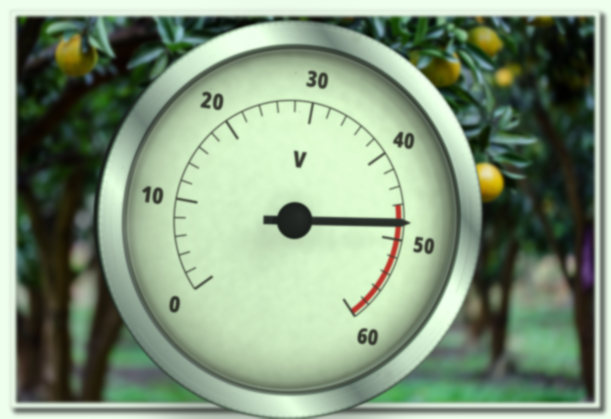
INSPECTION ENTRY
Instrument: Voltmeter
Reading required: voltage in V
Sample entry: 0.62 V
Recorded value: 48 V
